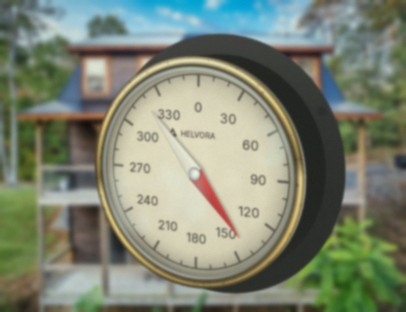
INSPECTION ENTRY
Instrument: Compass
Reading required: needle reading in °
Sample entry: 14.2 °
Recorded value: 140 °
